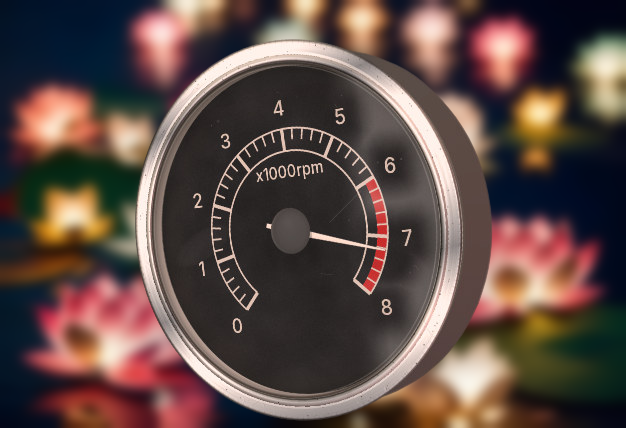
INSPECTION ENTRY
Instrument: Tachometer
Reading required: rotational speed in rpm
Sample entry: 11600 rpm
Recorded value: 7200 rpm
